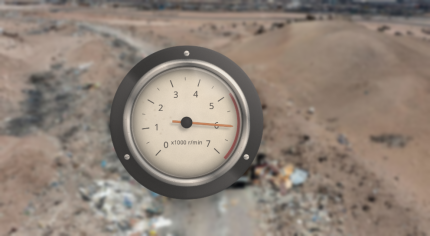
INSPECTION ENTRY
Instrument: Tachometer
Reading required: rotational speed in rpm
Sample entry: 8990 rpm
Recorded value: 6000 rpm
